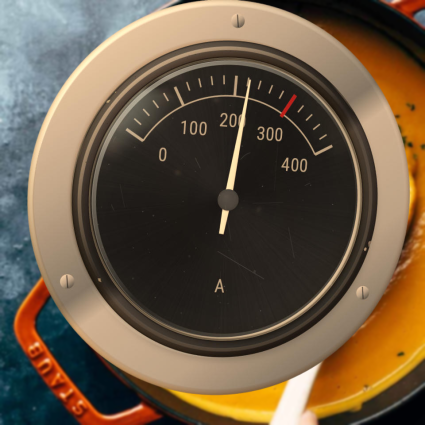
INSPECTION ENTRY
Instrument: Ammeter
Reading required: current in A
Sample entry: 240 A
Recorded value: 220 A
